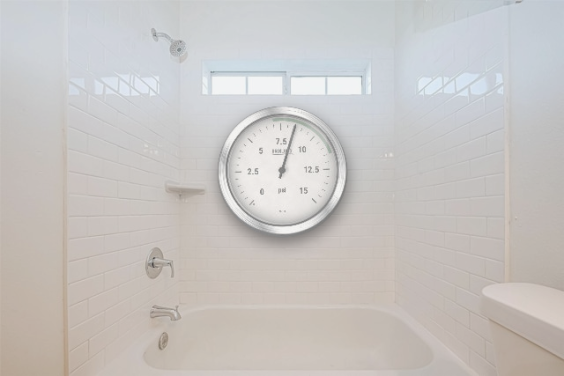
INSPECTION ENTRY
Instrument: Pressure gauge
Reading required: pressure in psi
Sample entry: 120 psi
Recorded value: 8.5 psi
